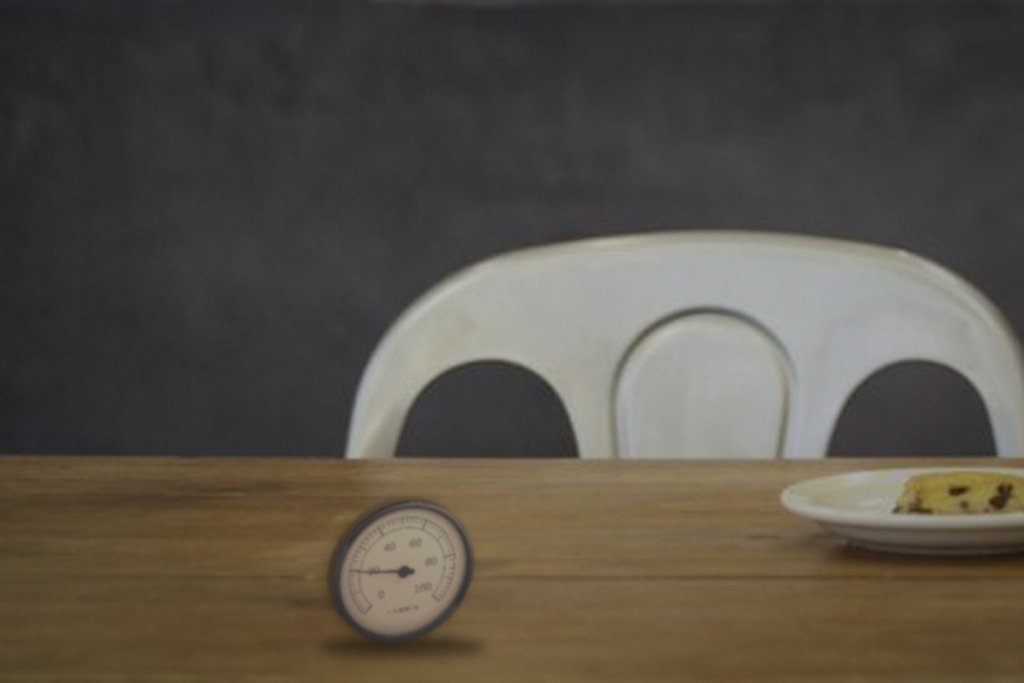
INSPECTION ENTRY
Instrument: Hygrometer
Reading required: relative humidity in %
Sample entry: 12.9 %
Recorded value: 20 %
